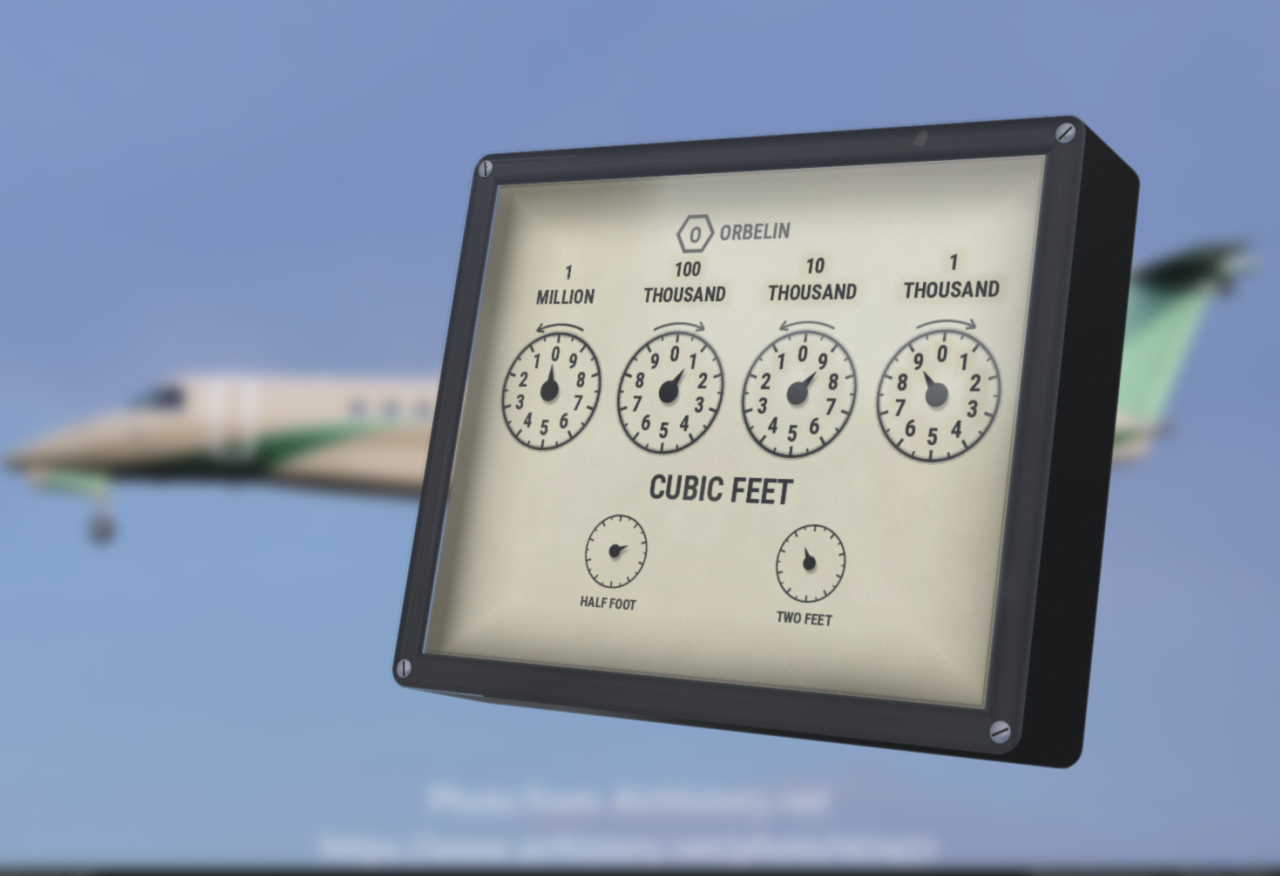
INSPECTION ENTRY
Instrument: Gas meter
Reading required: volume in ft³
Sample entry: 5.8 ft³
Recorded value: 8900 ft³
